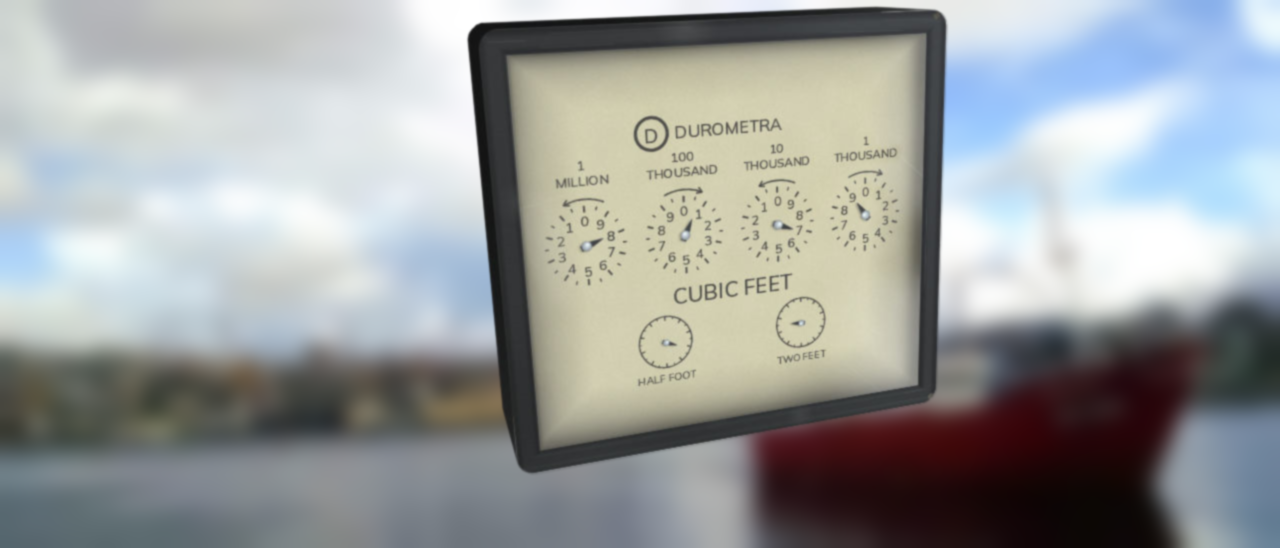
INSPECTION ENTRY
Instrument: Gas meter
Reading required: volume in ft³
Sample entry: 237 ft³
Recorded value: 806900 ft³
